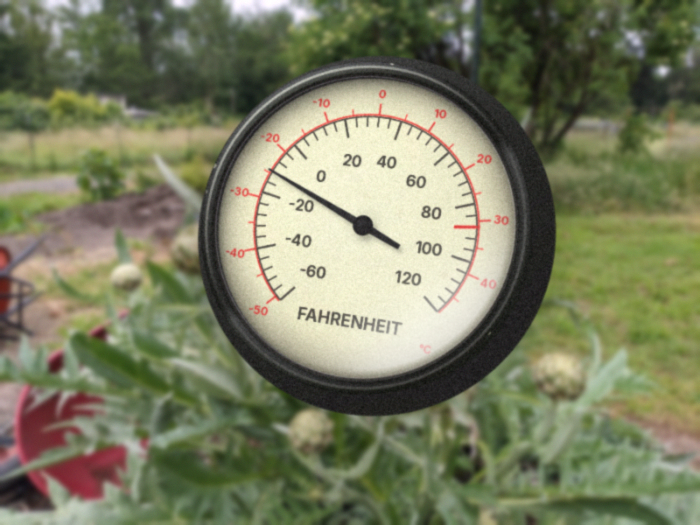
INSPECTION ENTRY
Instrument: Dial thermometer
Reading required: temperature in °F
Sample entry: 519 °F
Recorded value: -12 °F
